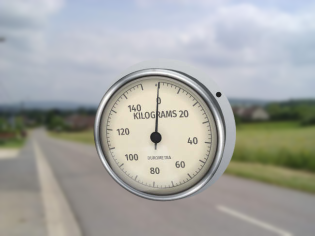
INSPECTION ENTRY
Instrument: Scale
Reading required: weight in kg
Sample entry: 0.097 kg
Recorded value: 0 kg
